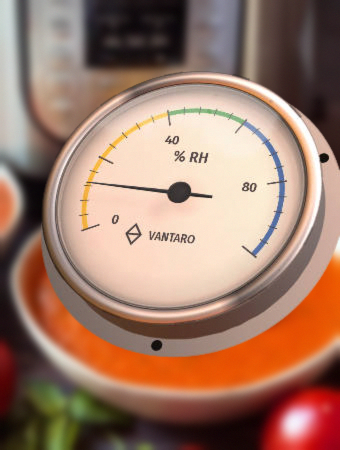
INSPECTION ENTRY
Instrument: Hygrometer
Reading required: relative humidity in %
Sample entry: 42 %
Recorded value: 12 %
